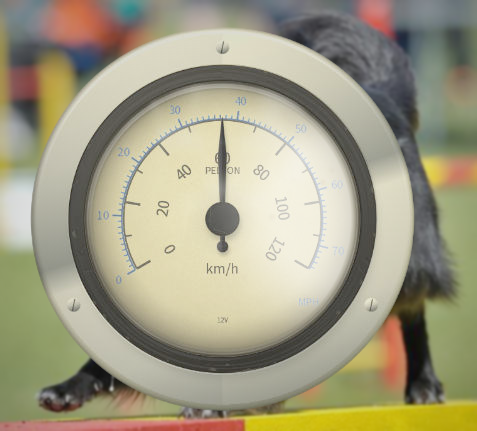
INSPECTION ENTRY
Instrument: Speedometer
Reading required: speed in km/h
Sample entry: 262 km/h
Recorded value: 60 km/h
